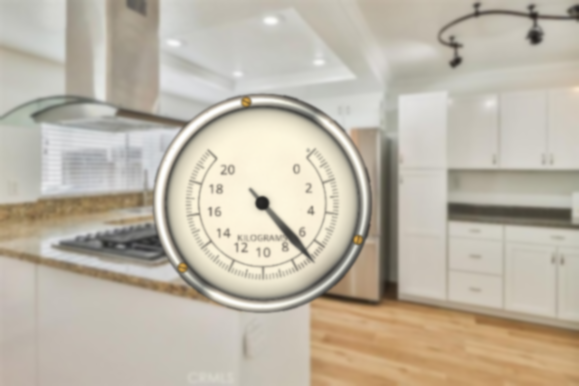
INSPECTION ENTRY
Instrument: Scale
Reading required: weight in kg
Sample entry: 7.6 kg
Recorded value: 7 kg
